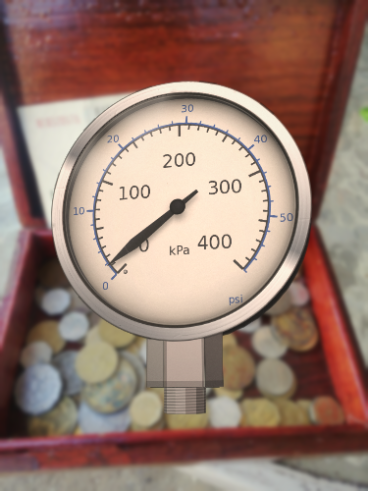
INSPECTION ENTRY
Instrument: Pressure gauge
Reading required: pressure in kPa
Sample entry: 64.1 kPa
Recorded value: 10 kPa
